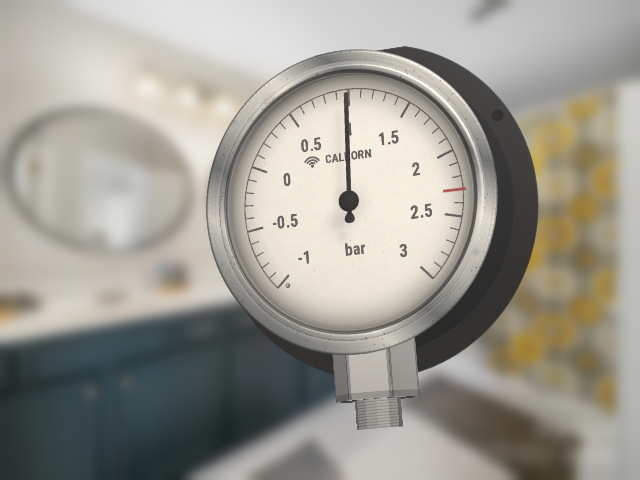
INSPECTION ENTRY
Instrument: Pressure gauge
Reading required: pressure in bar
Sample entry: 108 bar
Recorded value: 1 bar
